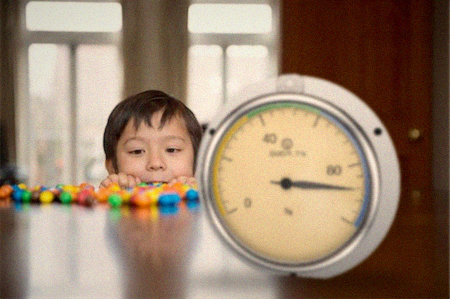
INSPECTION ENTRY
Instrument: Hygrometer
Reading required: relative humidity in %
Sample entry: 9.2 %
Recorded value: 88 %
